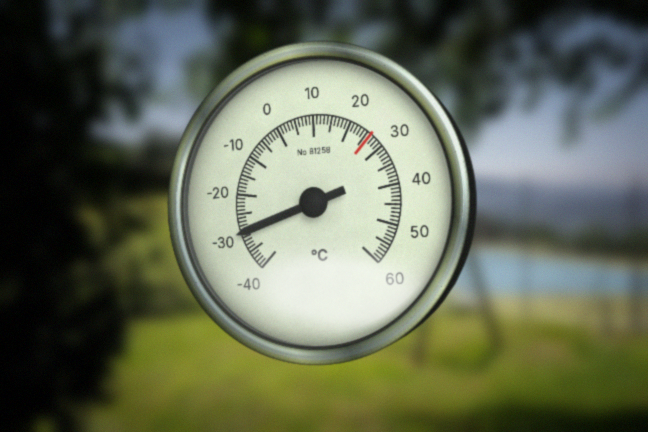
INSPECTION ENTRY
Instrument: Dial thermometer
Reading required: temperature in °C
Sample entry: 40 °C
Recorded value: -30 °C
